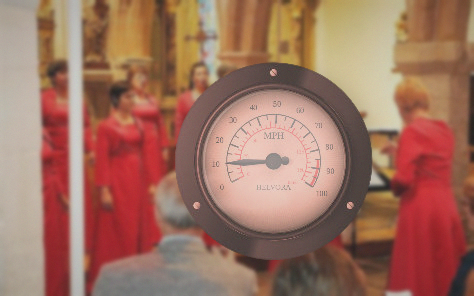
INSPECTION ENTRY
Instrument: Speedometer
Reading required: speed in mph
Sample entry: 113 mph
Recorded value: 10 mph
